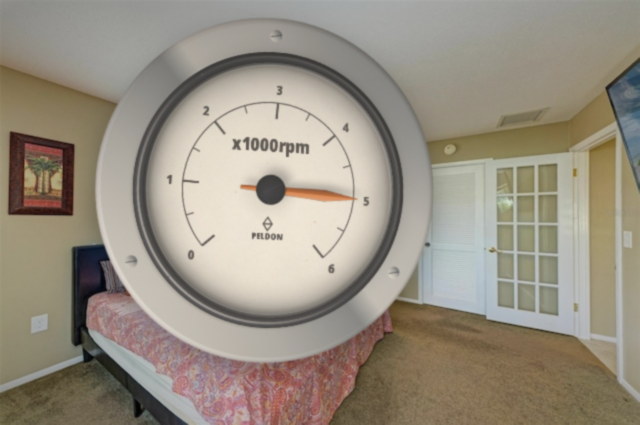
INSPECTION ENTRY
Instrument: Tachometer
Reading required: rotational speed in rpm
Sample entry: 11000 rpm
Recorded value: 5000 rpm
